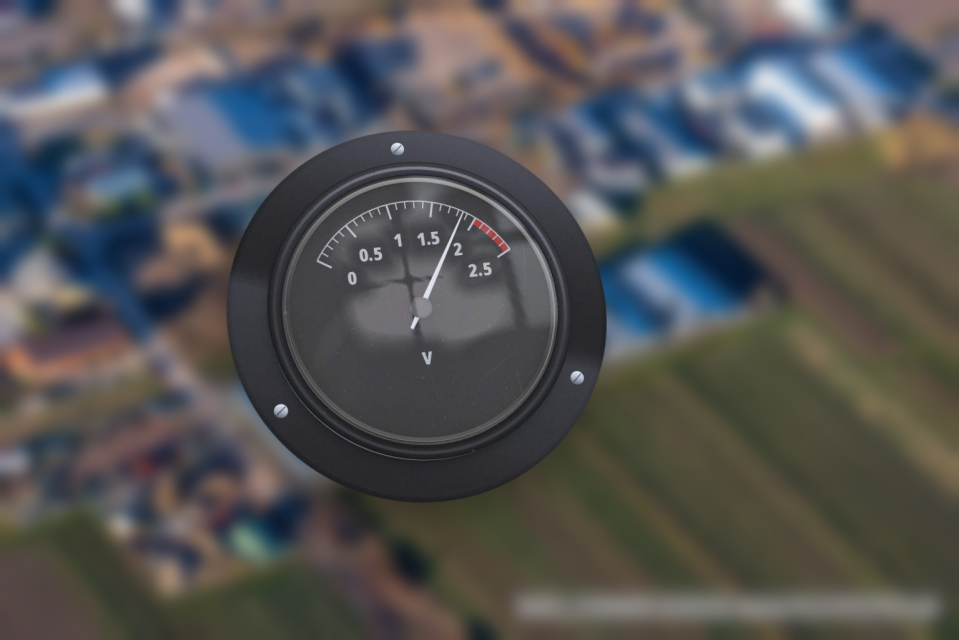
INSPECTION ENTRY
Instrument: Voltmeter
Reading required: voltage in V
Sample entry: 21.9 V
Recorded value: 1.85 V
